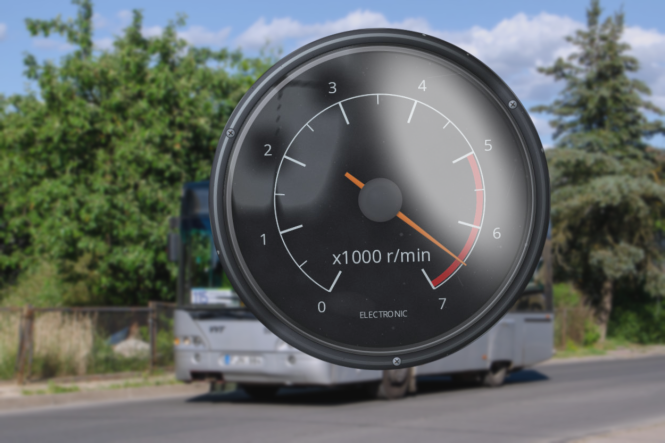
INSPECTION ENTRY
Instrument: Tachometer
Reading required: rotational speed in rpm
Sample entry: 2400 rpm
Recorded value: 6500 rpm
